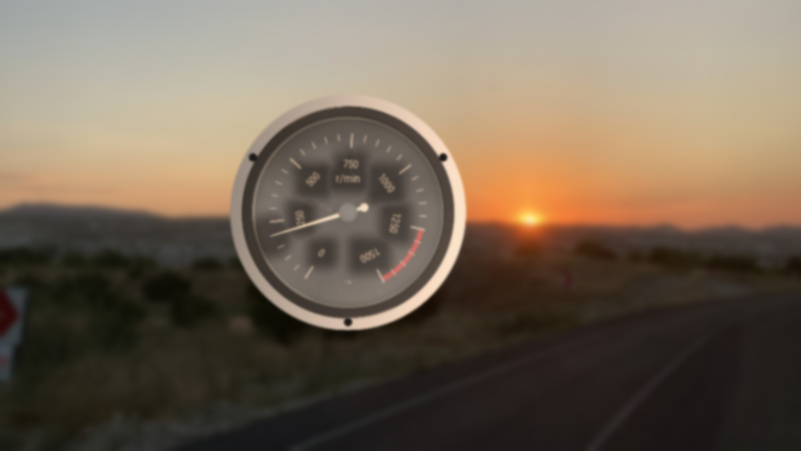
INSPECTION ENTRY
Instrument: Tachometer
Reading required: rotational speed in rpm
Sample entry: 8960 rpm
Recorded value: 200 rpm
